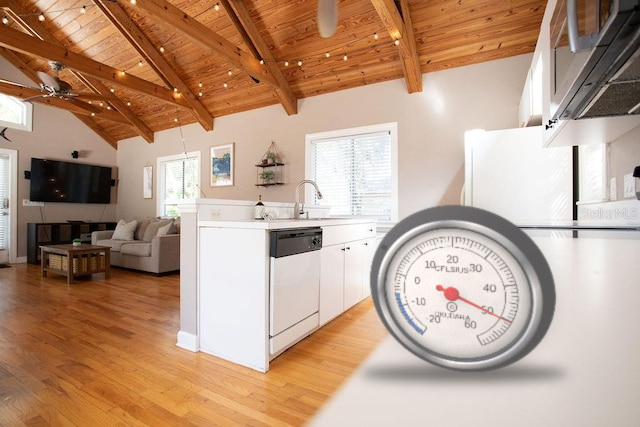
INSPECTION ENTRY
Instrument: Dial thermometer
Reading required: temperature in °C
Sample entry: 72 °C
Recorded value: 50 °C
